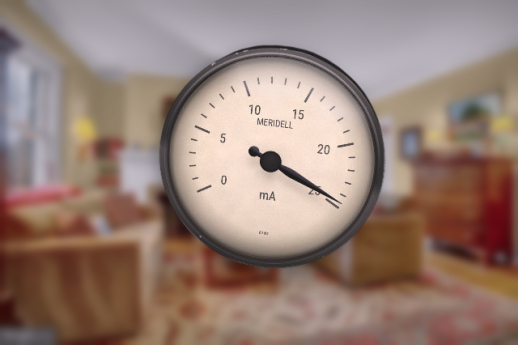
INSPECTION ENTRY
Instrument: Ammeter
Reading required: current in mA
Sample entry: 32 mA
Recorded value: 24.5 mA
